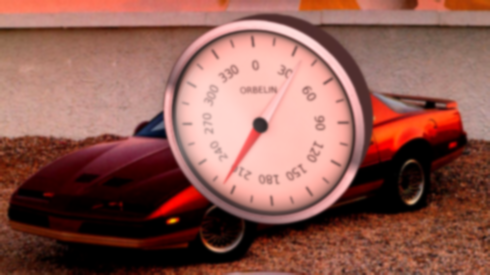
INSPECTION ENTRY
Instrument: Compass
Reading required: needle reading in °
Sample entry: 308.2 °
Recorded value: 217.5 °
